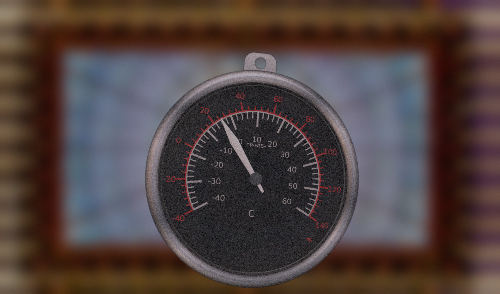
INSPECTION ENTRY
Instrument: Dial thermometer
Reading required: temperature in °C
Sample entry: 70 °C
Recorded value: -4 °C
